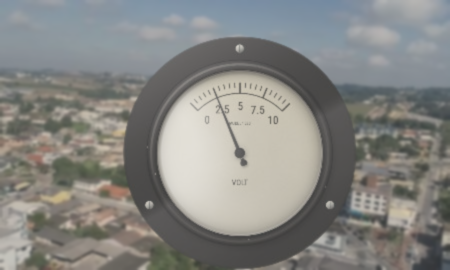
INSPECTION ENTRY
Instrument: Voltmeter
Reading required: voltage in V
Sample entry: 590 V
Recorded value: 2.5 V
